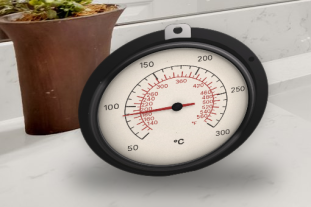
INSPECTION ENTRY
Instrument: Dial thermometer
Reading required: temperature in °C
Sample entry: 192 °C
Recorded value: 90 °C
